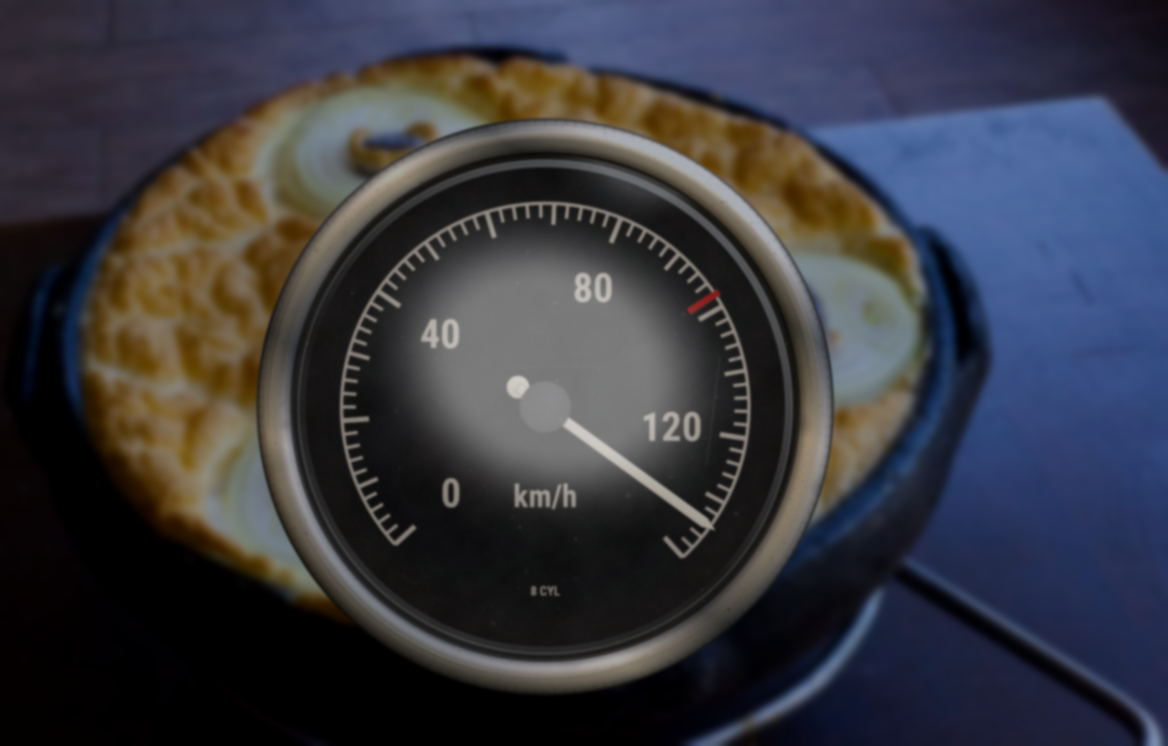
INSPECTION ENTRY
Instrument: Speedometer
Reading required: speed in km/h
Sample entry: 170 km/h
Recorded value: 134 km/h
